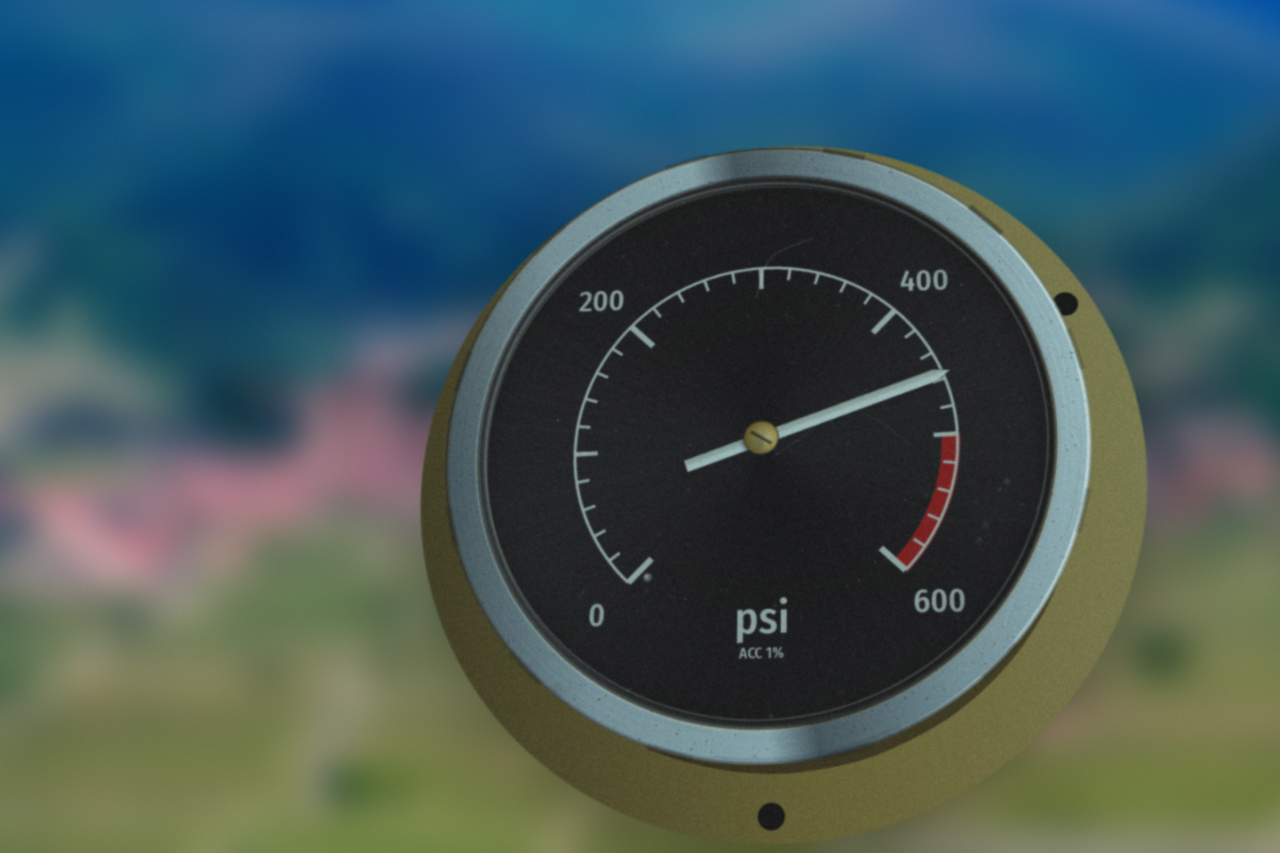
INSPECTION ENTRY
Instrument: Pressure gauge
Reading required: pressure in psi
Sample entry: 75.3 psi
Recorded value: 460 psi
